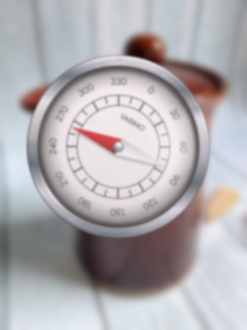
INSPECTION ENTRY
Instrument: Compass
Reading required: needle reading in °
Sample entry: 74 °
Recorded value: 262.5 °
